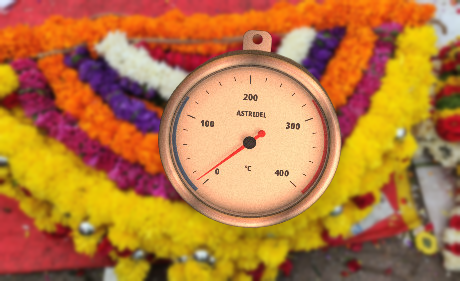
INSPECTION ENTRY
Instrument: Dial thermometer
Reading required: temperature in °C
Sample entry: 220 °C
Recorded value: 10 °C
